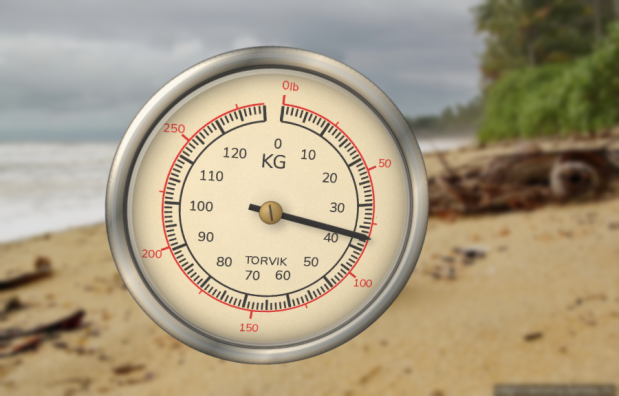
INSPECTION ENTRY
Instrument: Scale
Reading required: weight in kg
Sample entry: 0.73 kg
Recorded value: 37 kg
